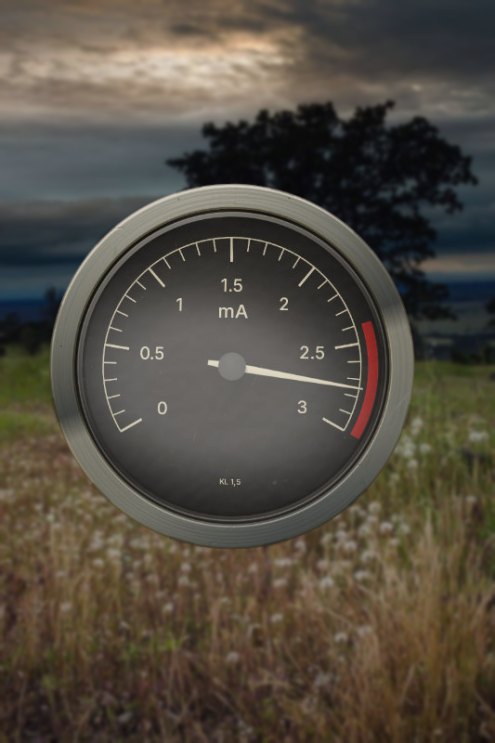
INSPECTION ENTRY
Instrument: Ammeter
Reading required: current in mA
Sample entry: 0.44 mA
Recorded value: 2.75 mA
